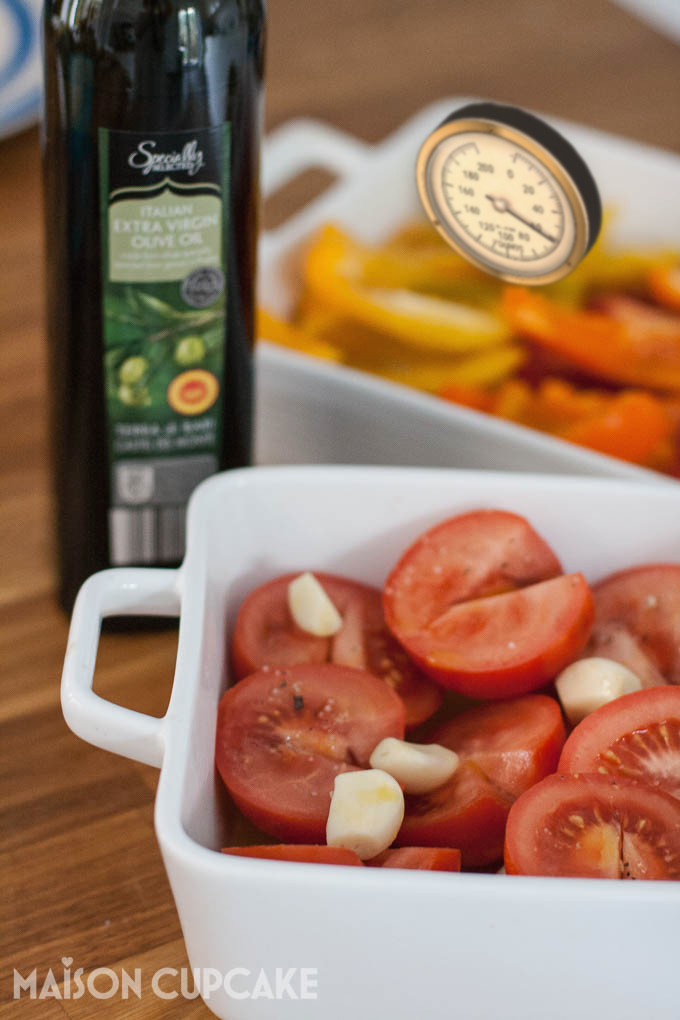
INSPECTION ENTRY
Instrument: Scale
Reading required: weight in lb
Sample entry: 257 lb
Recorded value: 60 lb
